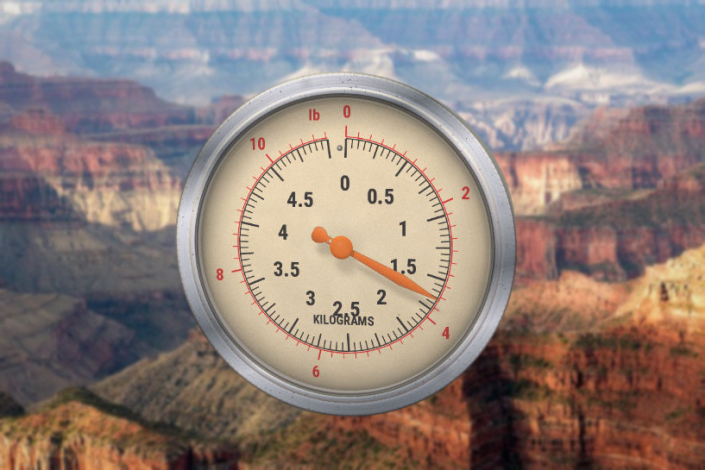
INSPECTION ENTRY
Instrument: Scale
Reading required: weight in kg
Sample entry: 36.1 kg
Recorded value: 1.65 kg
